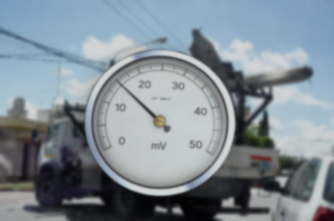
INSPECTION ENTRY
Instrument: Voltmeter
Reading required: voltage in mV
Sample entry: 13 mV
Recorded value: 15 mV
